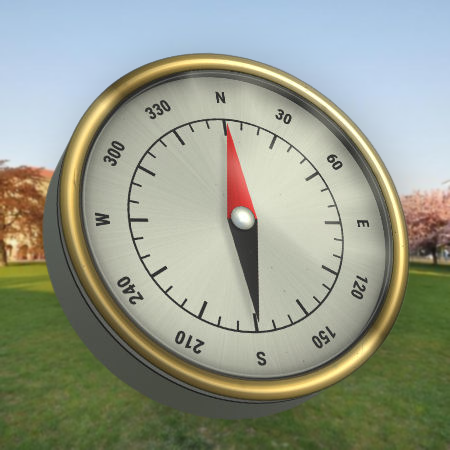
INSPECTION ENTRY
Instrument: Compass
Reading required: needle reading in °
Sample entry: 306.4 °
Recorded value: 0 °
